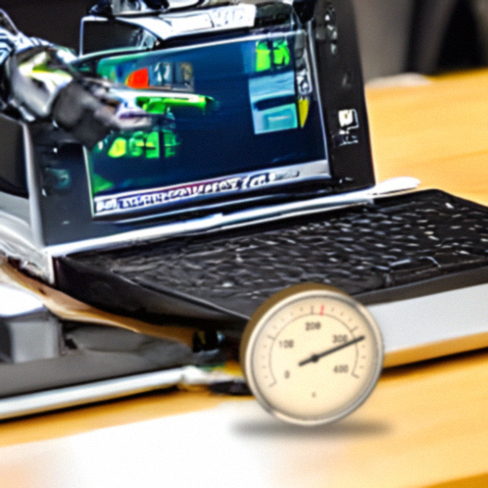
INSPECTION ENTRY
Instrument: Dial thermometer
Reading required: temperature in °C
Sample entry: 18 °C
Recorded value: 320 °C
